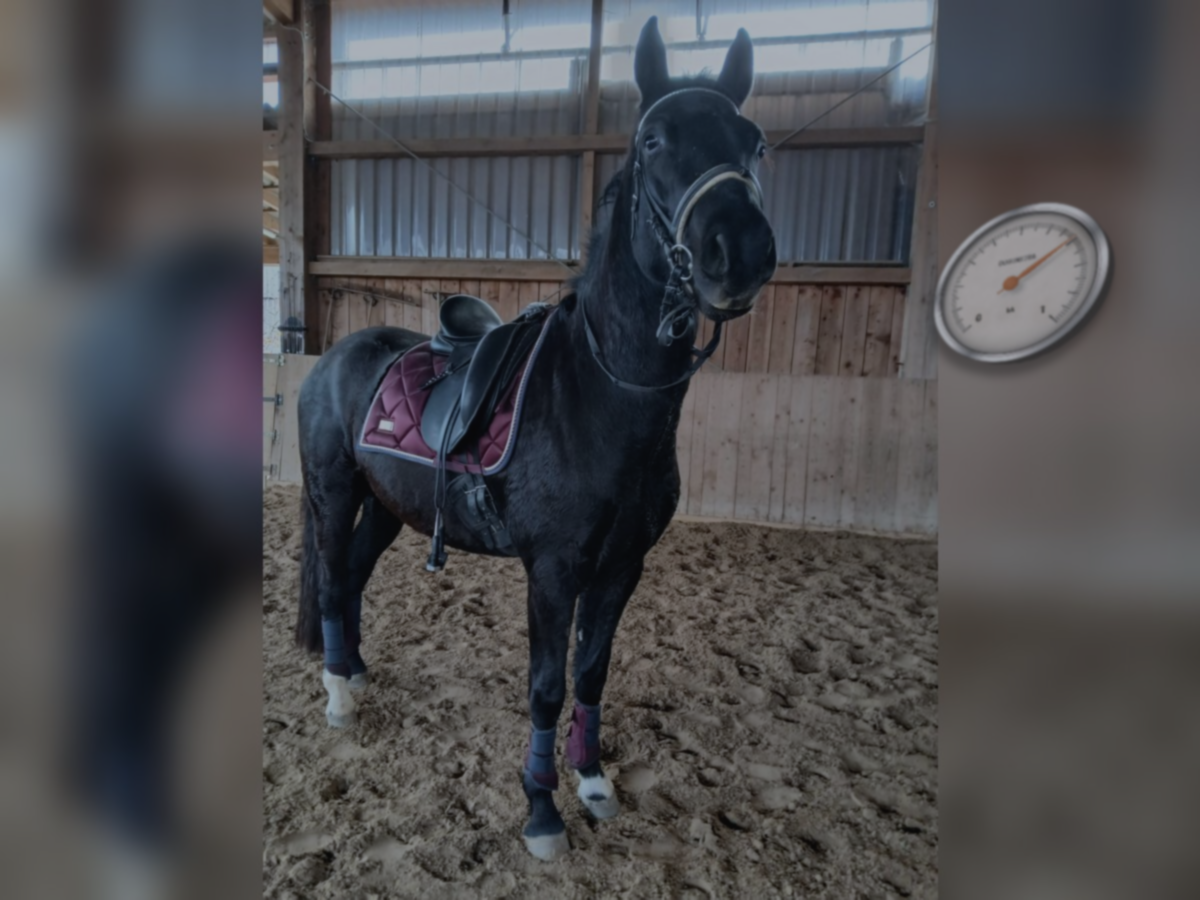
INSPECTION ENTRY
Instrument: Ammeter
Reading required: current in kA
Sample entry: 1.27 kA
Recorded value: 0.7 kA
